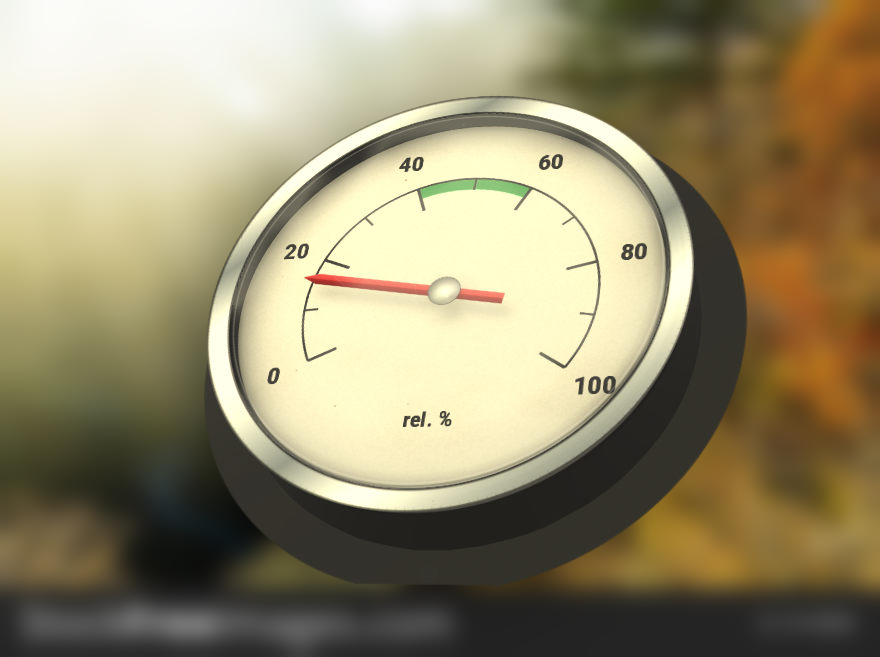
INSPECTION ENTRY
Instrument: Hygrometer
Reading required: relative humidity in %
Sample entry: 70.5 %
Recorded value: 15 %
